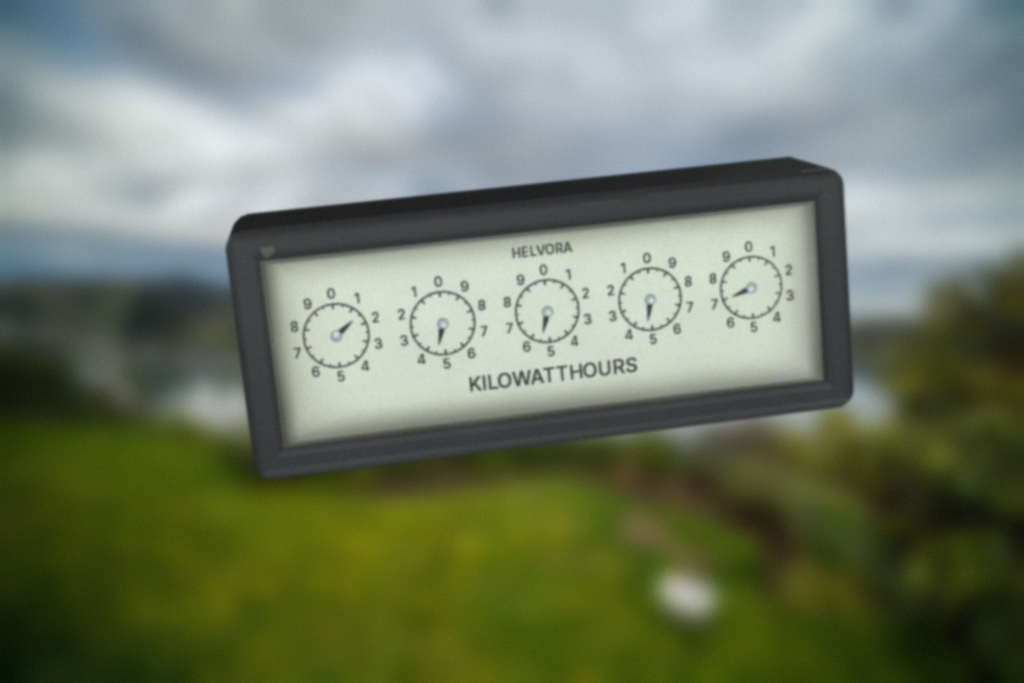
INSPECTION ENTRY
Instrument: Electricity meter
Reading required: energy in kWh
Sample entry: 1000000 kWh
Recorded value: 14547 kWh
